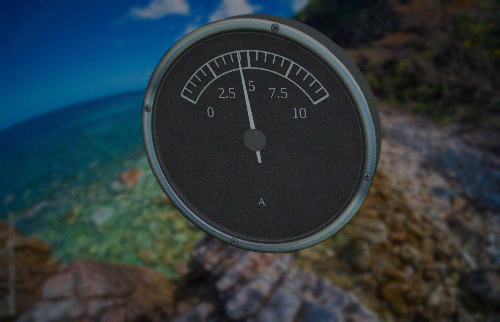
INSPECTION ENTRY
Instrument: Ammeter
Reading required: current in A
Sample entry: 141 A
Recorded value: 4.5 A
